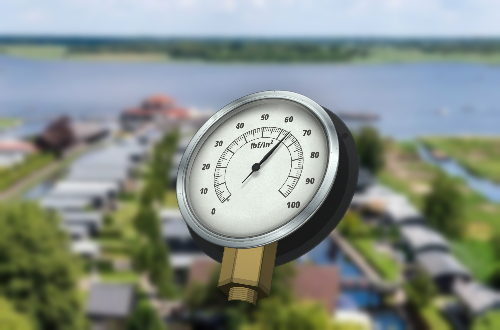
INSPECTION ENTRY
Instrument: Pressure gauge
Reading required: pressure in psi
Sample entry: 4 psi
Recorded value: 65 psi
